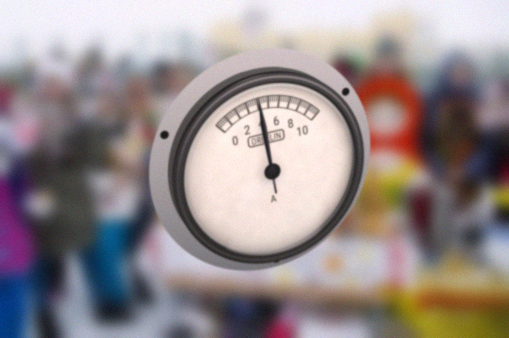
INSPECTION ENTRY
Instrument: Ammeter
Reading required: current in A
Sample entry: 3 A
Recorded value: 4 A
